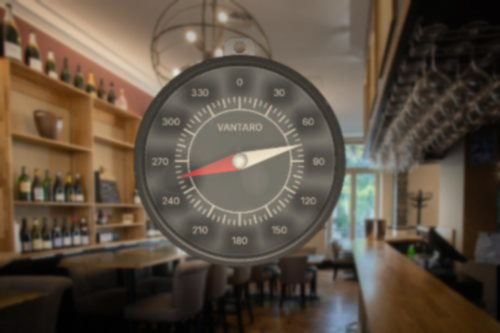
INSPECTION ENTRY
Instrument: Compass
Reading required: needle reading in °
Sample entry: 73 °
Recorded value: 255 °
